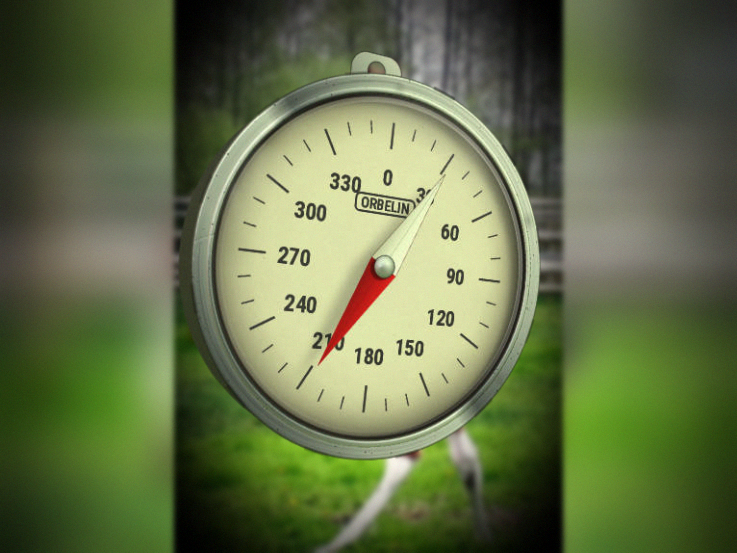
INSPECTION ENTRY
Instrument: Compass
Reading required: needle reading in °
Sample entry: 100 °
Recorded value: 210 °
